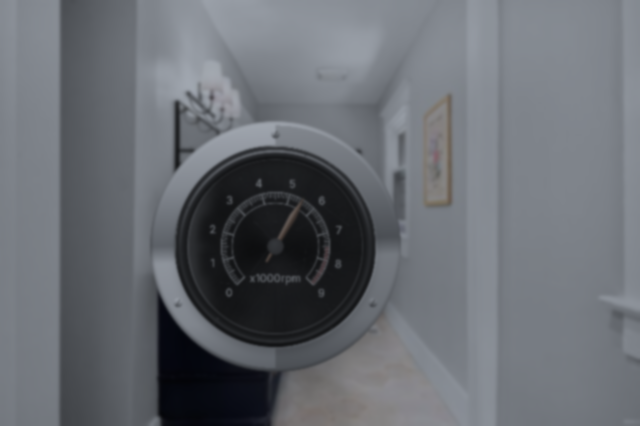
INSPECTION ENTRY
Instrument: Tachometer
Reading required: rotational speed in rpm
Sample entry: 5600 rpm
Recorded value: 5500 rpm
